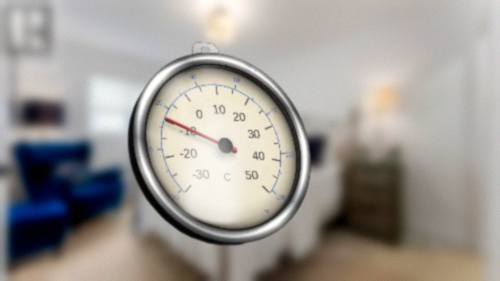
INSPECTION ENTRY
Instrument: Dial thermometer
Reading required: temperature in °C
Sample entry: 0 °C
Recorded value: -10 °C
